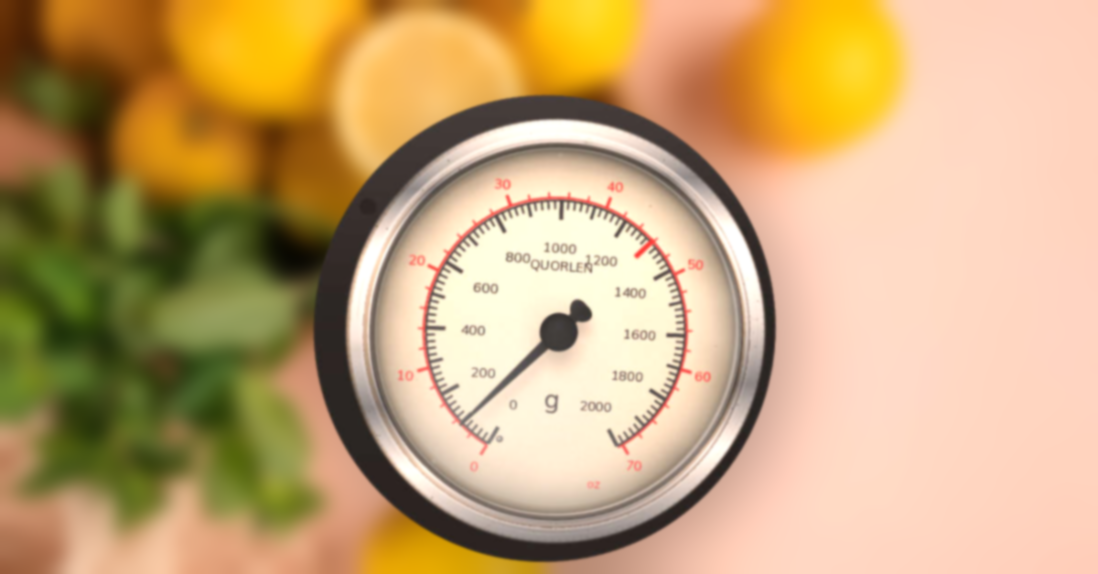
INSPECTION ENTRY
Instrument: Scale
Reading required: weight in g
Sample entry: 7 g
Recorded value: 100 g
